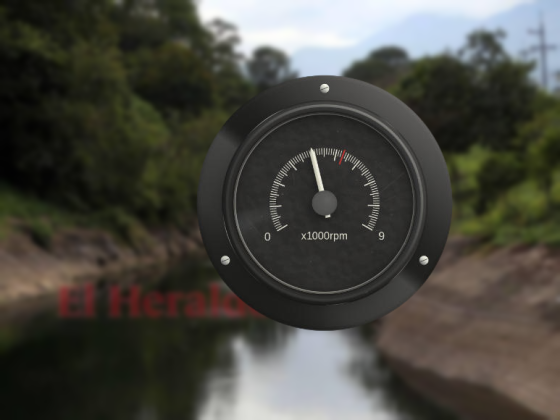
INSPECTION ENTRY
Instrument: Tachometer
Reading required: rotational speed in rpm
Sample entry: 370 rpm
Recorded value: 4000 rpm
